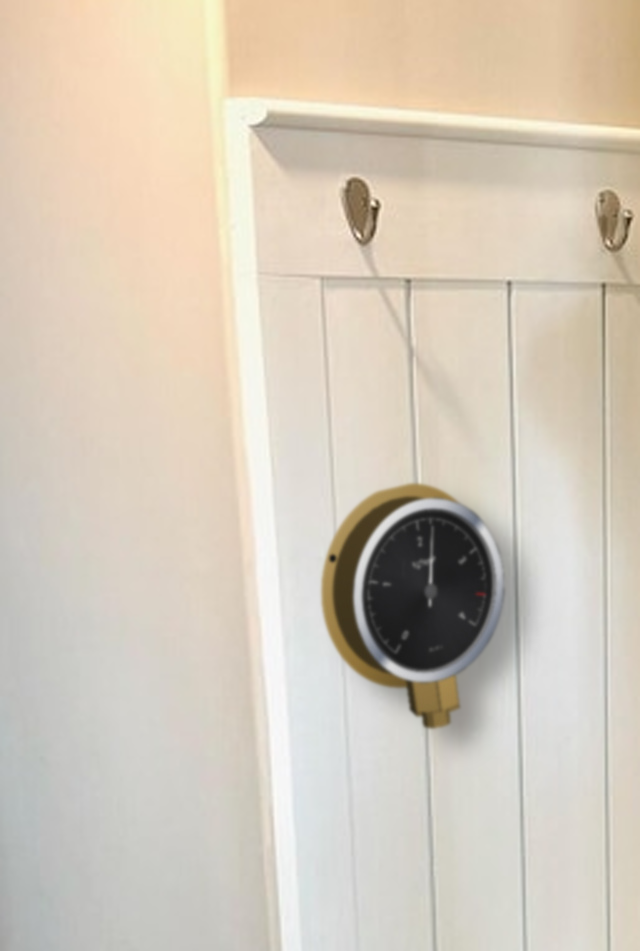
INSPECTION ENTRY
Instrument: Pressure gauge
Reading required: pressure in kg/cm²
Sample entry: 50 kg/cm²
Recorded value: 2.2 kg/cm²
